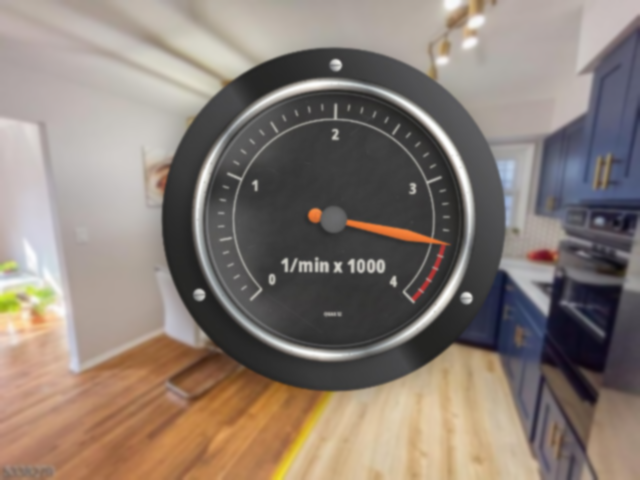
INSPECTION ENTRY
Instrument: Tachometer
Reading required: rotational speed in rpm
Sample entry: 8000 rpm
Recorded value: 3500 rpm
